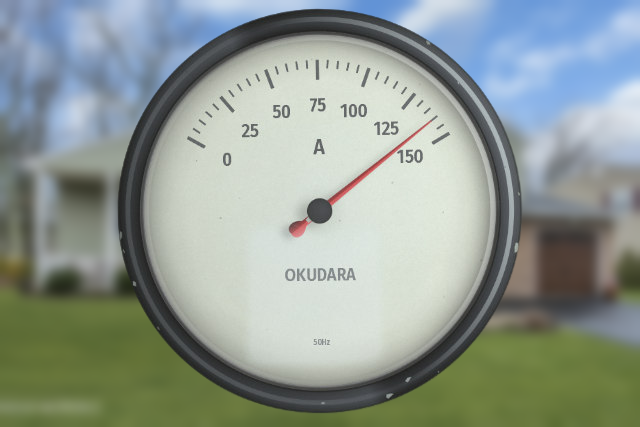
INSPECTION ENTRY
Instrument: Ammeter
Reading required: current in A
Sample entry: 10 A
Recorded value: 140 A
